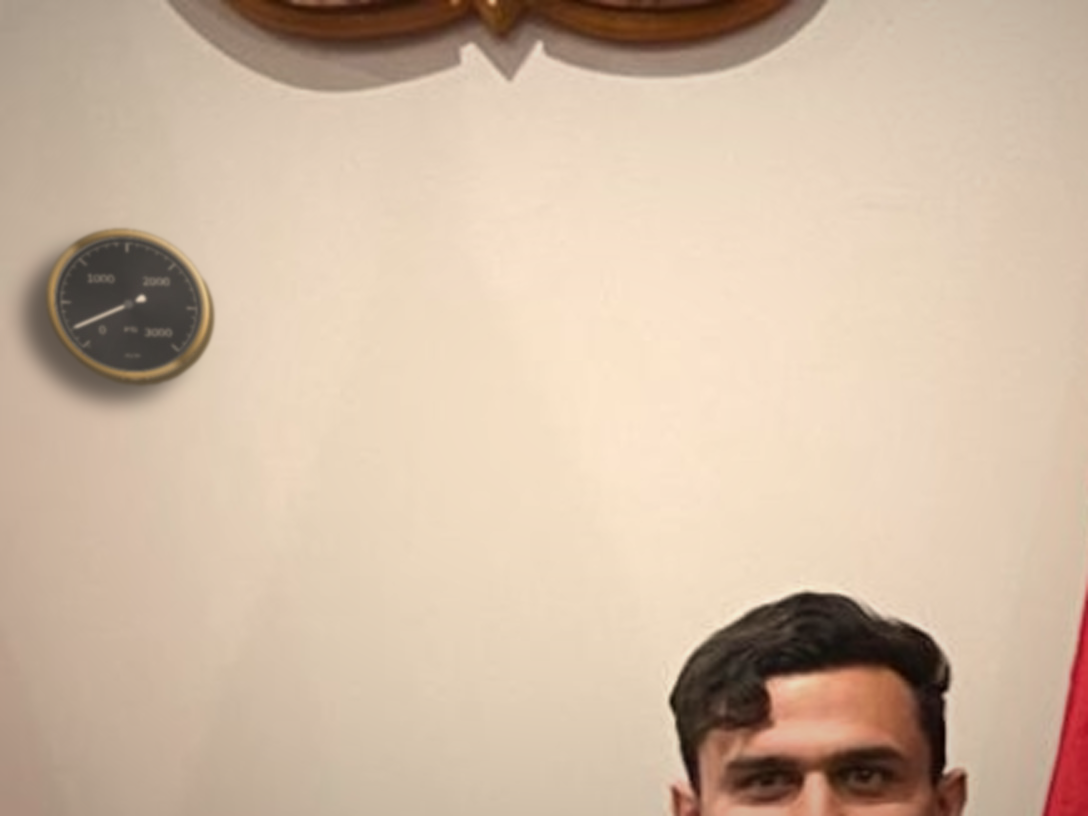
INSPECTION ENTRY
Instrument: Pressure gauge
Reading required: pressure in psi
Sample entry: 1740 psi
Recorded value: 200 psi
